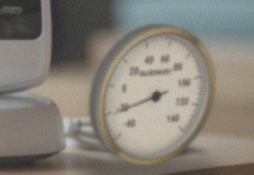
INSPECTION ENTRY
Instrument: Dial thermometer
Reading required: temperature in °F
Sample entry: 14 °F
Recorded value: -20 °F
